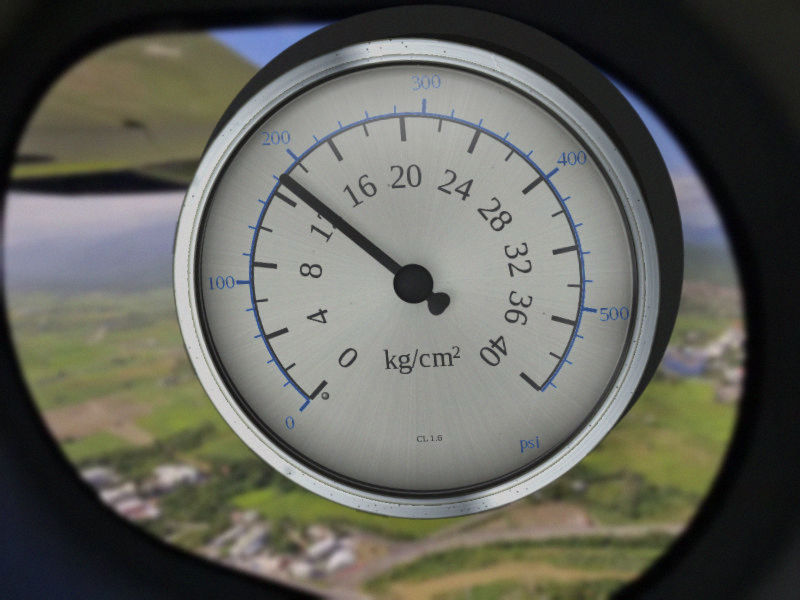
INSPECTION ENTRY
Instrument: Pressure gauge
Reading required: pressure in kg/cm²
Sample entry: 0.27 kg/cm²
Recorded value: 13 kg/cm²
